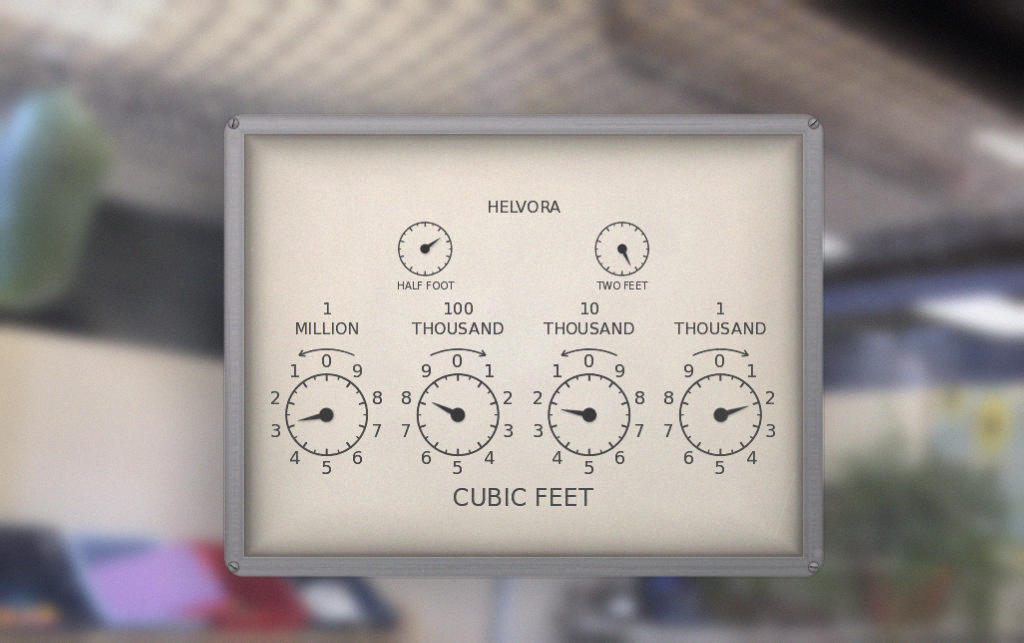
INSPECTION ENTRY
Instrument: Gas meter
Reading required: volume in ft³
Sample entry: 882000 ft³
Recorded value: 282200 ft³
